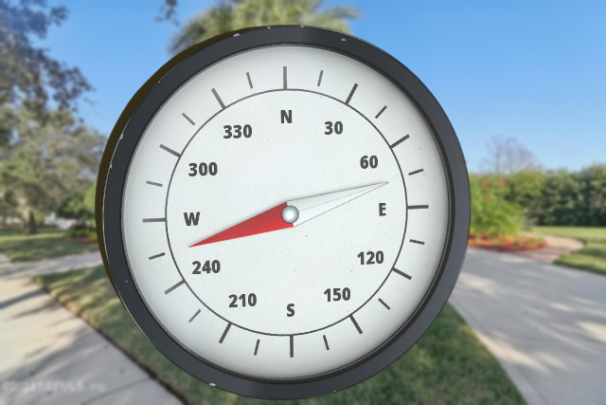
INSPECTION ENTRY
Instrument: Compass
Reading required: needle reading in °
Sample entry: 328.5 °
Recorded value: 255 °
